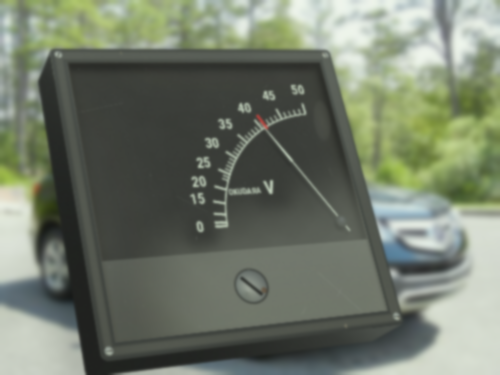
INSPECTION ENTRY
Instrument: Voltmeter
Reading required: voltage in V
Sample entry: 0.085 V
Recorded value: 40 V
